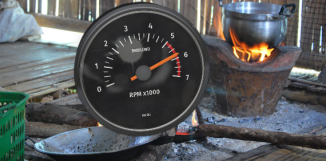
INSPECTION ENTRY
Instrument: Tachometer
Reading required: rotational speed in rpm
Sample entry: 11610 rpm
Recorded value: 5750 rpm
